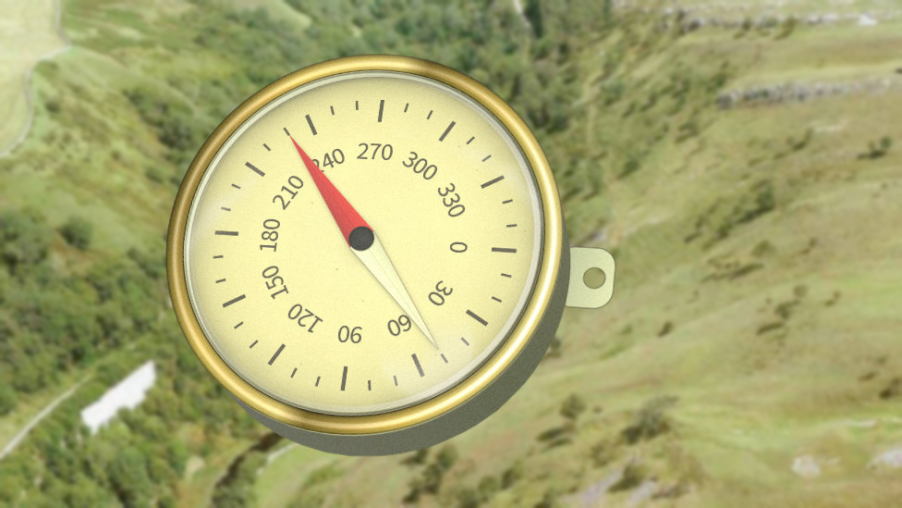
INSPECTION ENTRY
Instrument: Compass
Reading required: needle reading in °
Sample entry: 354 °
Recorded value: 230 °
